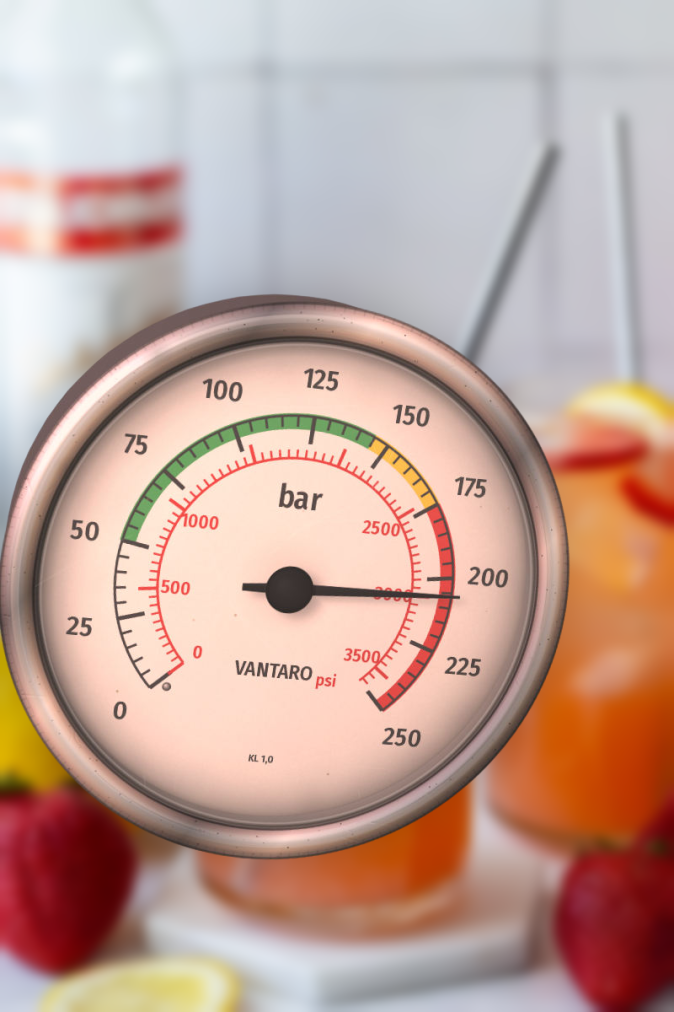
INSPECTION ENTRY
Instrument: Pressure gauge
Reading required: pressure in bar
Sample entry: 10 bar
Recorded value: 205 bar
